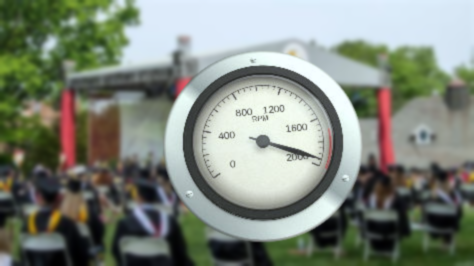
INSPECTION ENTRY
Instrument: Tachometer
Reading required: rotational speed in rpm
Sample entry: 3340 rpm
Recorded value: 1950 rpm
